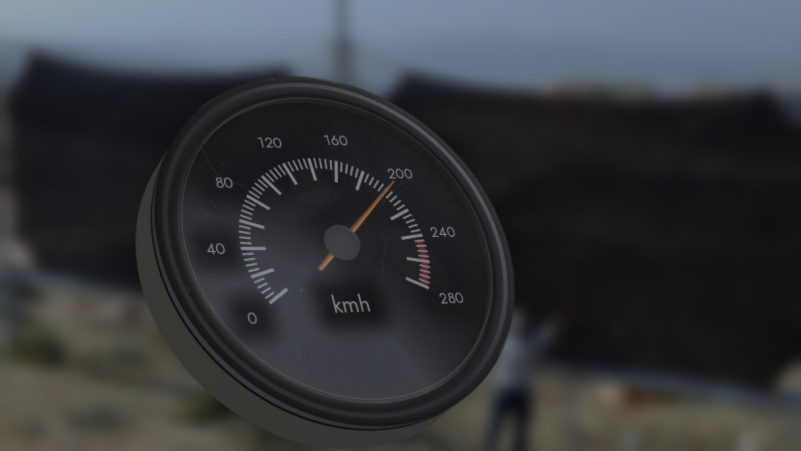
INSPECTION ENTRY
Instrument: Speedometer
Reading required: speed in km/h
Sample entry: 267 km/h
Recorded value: 200 km/h
